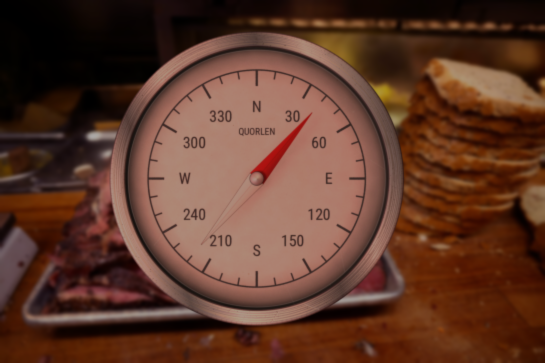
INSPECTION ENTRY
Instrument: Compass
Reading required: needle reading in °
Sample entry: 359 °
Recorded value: 40 °
